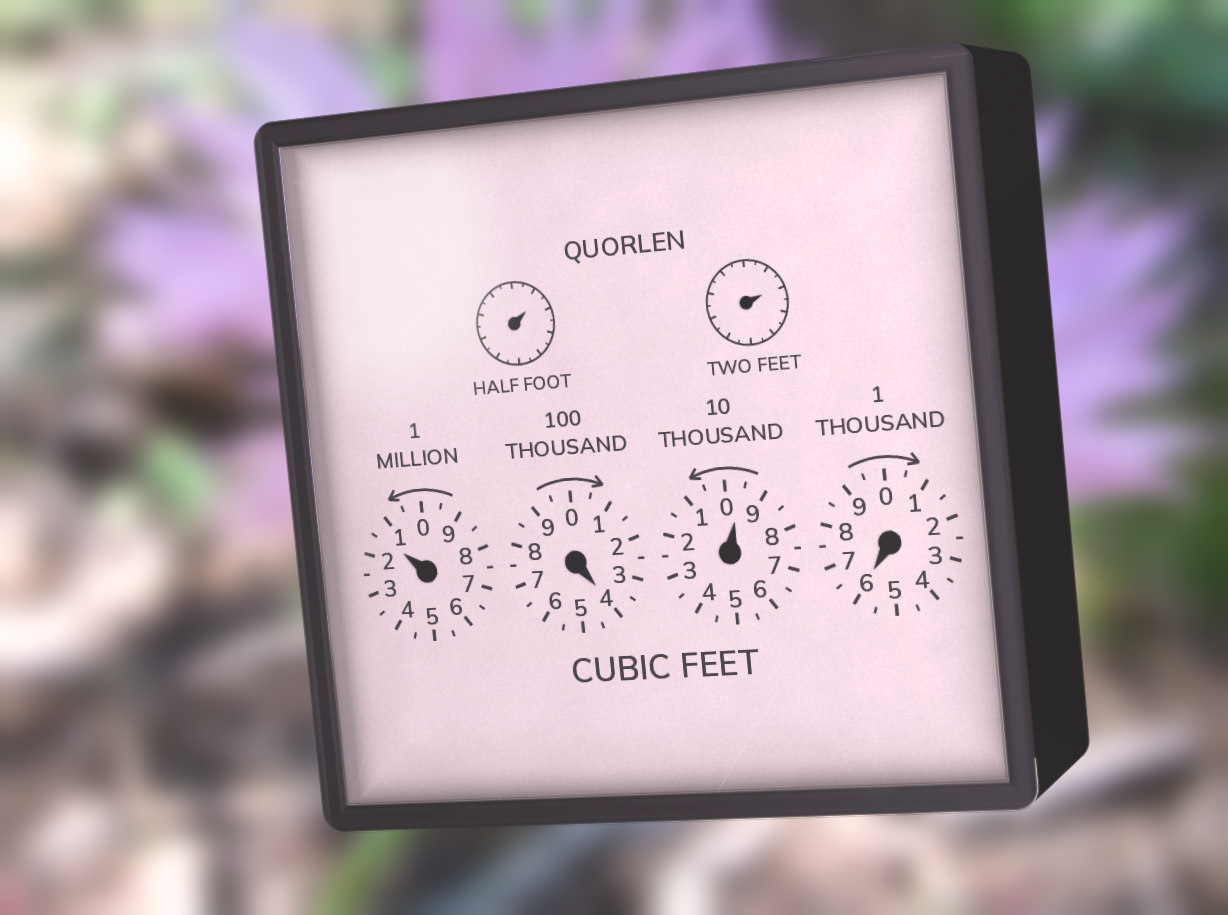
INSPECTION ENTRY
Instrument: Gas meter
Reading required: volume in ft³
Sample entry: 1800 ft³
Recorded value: 139600 ft³
